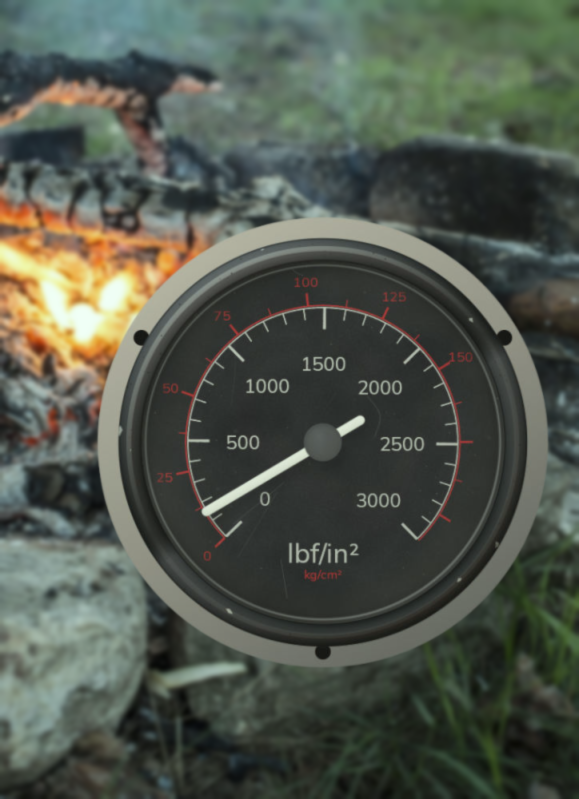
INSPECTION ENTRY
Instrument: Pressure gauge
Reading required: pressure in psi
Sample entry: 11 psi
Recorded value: 150 psi
